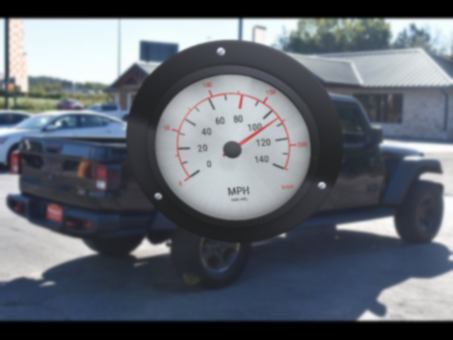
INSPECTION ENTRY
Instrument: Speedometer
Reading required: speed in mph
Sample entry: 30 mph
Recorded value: 105 mph
